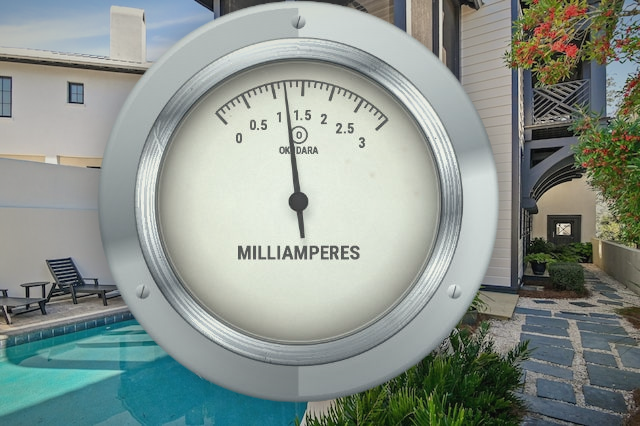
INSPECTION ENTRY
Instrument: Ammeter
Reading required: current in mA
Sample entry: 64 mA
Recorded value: 1.2 mA
